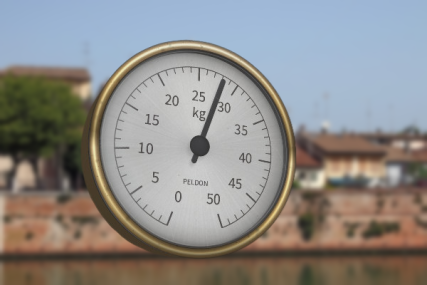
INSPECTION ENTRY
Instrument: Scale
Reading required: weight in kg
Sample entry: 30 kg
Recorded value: 28 kg
